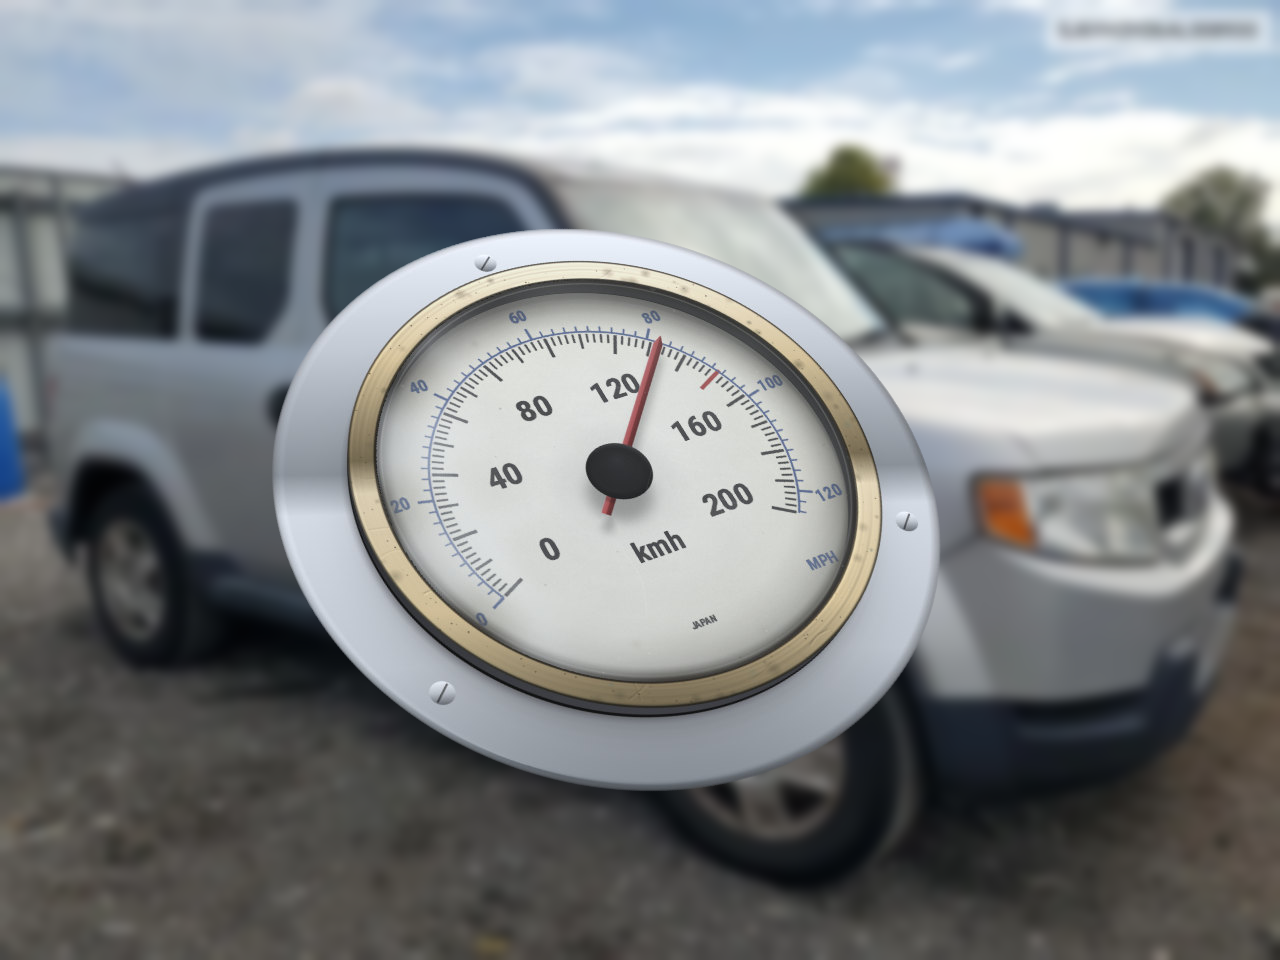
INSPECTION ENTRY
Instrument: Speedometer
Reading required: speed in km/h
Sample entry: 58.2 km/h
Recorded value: 132 km/h
